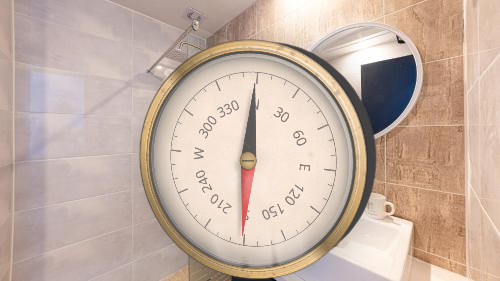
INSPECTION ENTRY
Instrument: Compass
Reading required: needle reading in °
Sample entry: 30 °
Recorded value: 180 °
